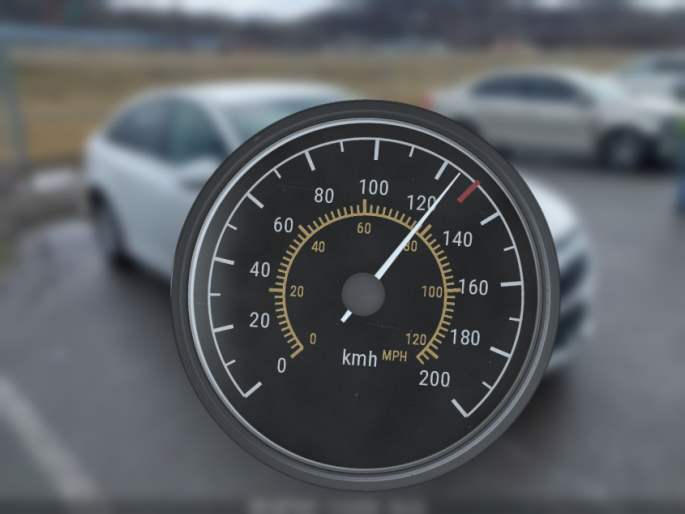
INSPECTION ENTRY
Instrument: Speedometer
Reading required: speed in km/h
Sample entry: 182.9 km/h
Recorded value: 125 km/h
